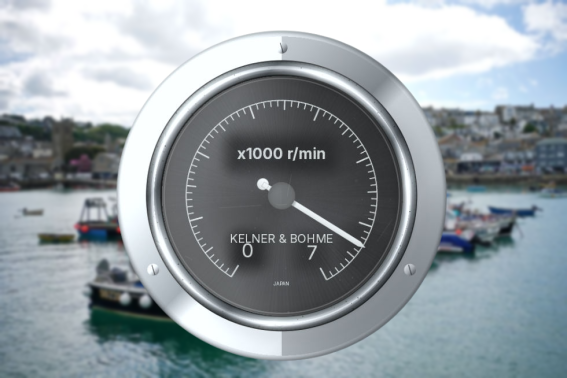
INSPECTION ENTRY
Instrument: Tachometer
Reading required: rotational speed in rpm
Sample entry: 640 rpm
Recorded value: 6300 rpm
